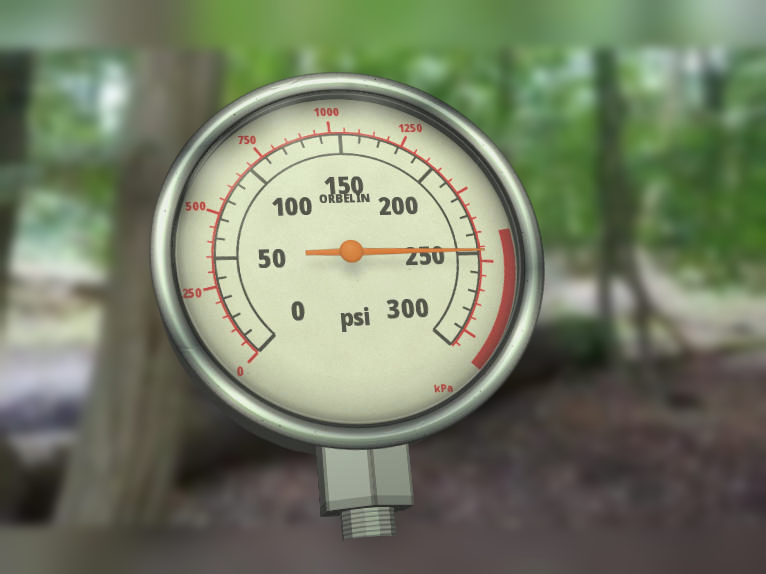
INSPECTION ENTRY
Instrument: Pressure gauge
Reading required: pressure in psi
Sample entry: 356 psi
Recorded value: 250 psi
